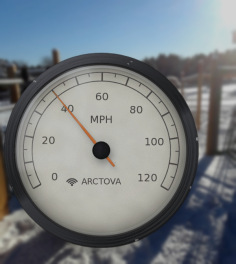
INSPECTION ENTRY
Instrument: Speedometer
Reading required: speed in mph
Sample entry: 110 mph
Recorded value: 40 mph
